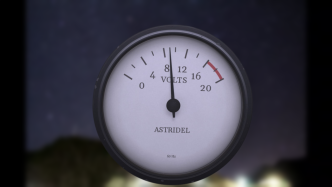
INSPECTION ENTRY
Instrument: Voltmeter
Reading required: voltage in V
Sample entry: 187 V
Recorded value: 9 V
